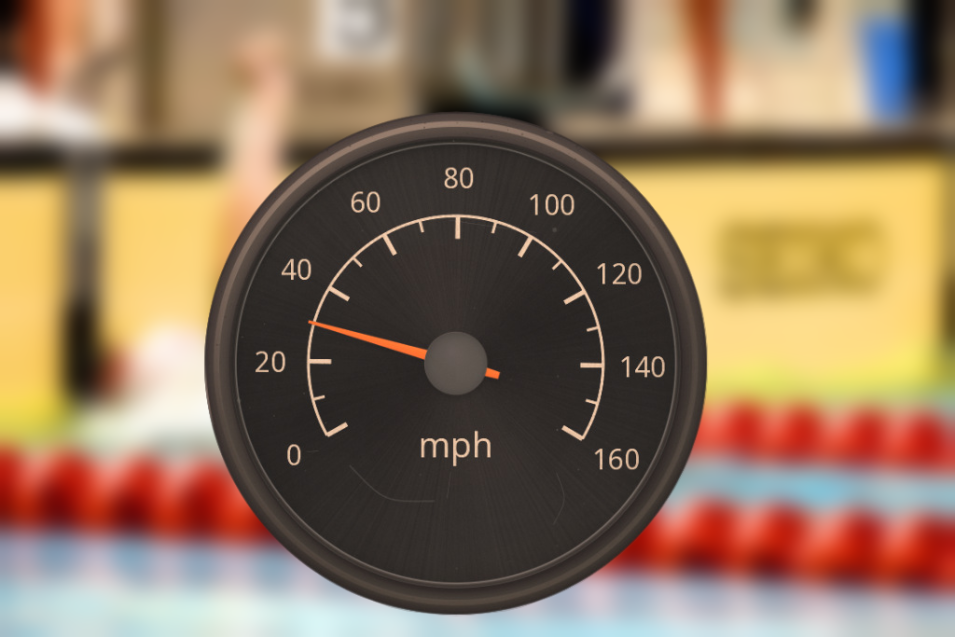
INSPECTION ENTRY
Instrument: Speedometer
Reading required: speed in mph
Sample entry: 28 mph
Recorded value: 30 mph
